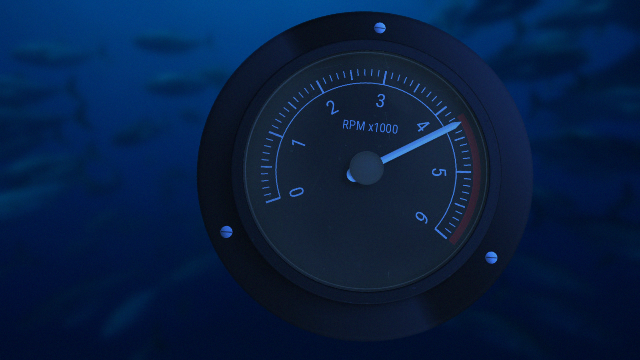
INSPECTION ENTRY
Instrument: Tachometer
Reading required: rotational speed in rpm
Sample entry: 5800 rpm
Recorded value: 4300 rpm
